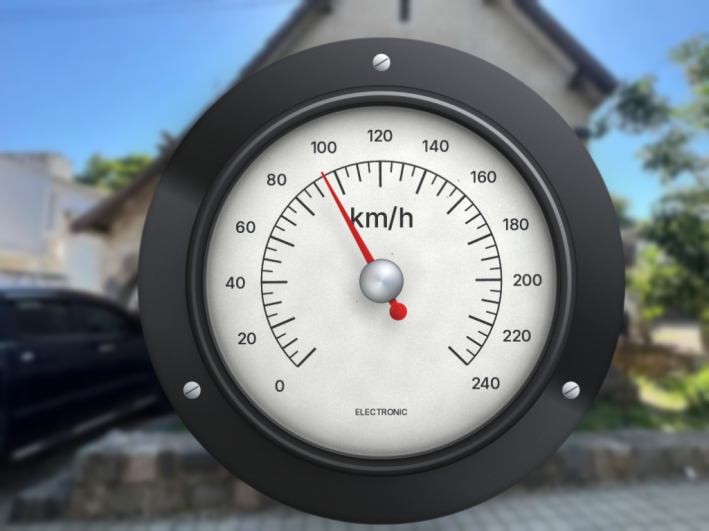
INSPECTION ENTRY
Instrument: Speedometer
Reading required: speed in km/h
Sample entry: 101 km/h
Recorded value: 95 km/h
